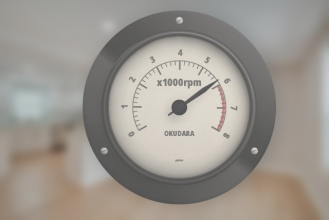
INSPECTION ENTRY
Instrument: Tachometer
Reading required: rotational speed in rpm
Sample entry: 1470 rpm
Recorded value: 5800 rpm
